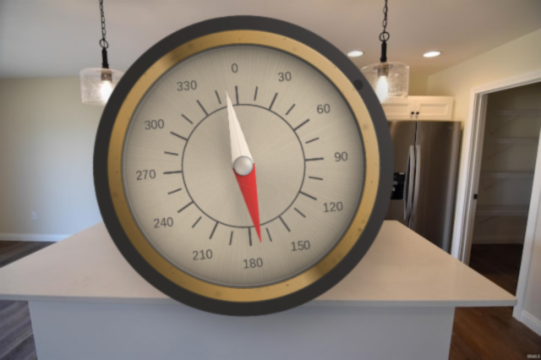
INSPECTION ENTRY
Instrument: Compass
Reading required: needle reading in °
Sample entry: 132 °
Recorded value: 172.5 °
